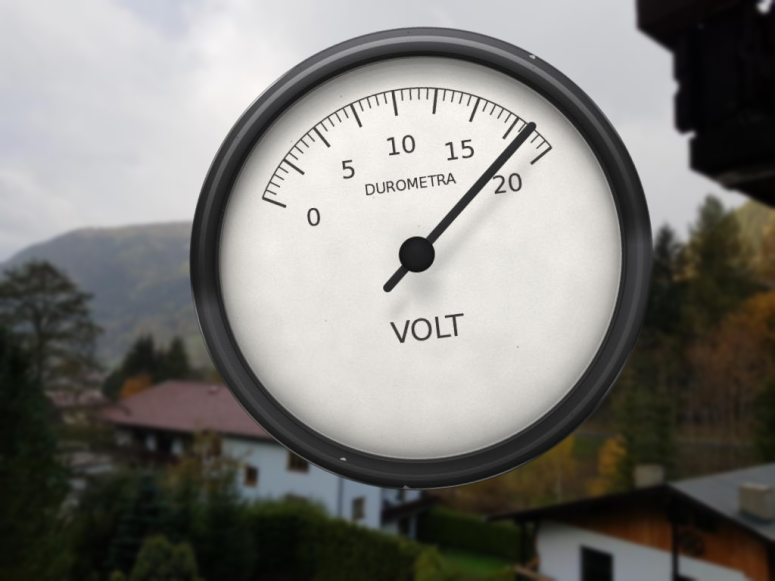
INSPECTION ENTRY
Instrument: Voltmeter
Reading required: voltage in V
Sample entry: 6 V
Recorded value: 18.5 V
